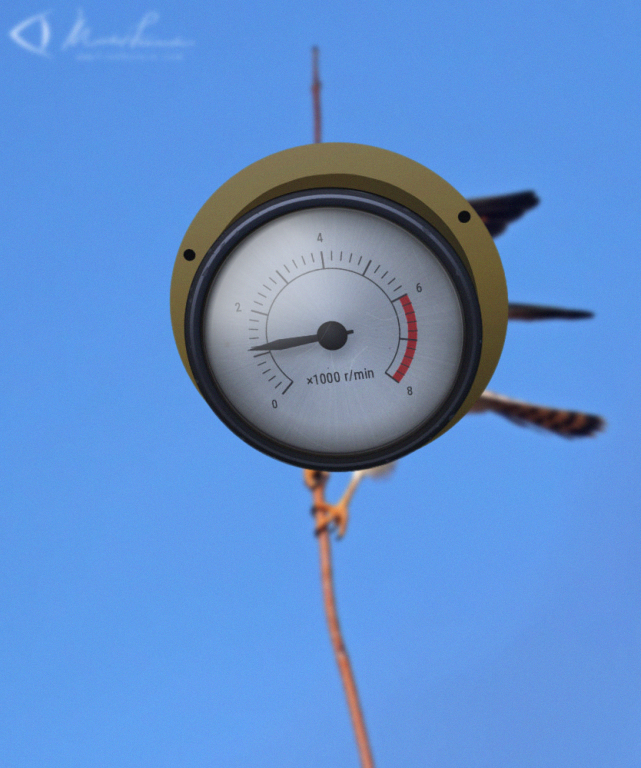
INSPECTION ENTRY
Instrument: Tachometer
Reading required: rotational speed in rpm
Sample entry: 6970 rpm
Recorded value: 1200 rpm
